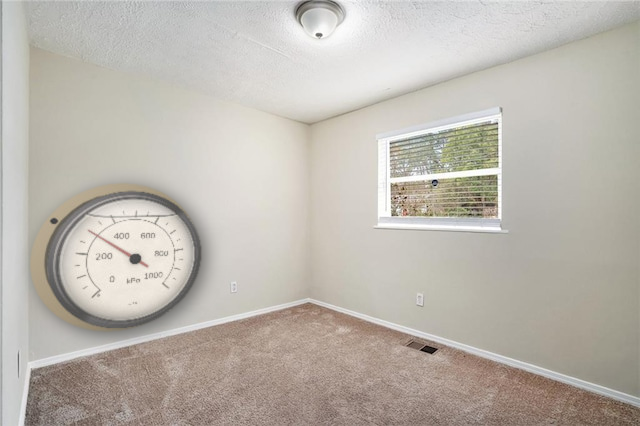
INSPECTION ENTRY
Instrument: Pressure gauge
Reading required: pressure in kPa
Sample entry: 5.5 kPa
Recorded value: 300 kPa
